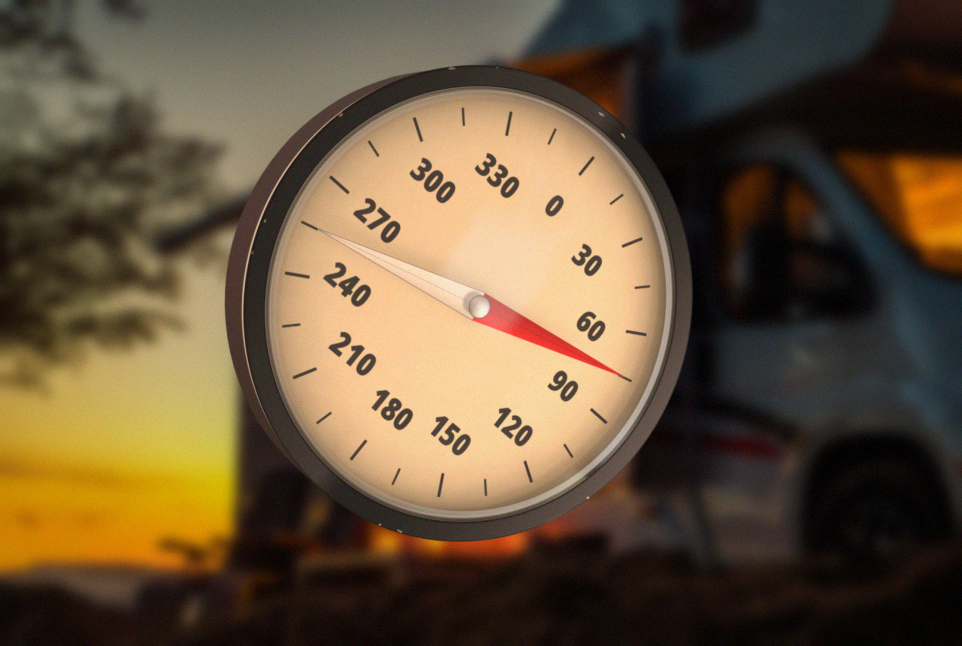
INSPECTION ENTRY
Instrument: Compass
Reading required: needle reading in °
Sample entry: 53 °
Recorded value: 75 °
